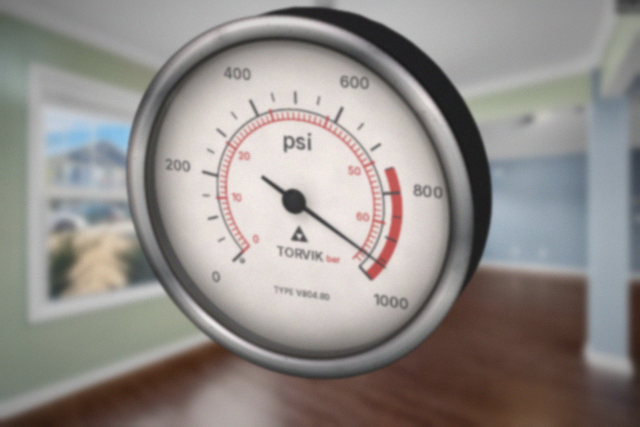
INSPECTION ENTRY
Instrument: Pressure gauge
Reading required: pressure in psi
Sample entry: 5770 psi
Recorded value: 950 psi
